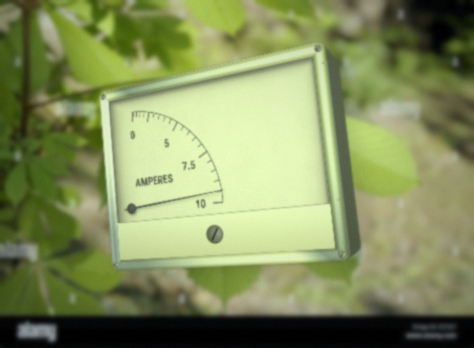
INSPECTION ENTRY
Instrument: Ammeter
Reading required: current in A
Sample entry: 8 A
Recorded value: 9.5 A
